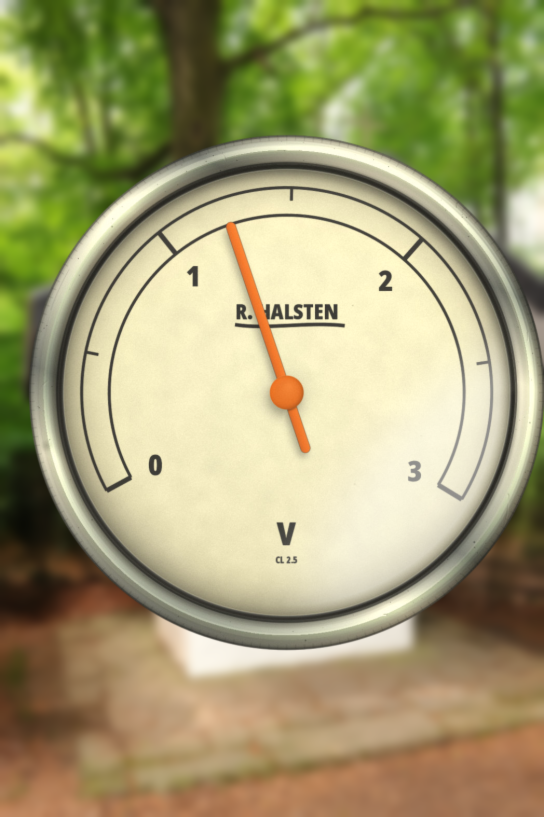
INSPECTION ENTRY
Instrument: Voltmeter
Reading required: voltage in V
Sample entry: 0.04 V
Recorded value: 1.25 V
